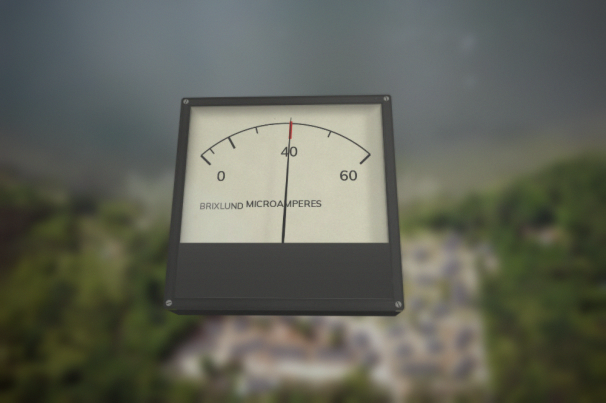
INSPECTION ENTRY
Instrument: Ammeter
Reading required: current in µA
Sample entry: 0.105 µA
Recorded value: 40 µA
